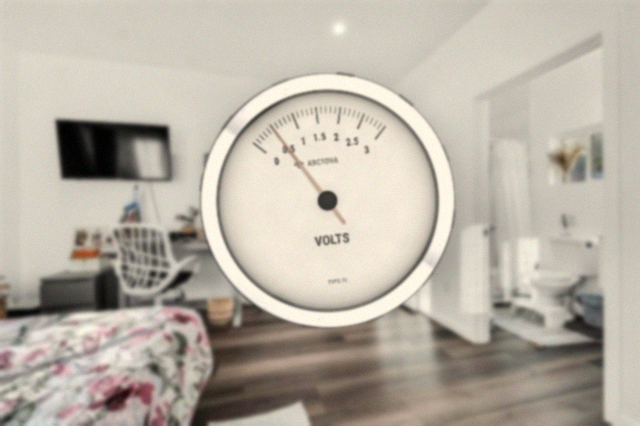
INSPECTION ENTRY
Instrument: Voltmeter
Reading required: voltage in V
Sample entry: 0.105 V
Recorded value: 0.5 V
